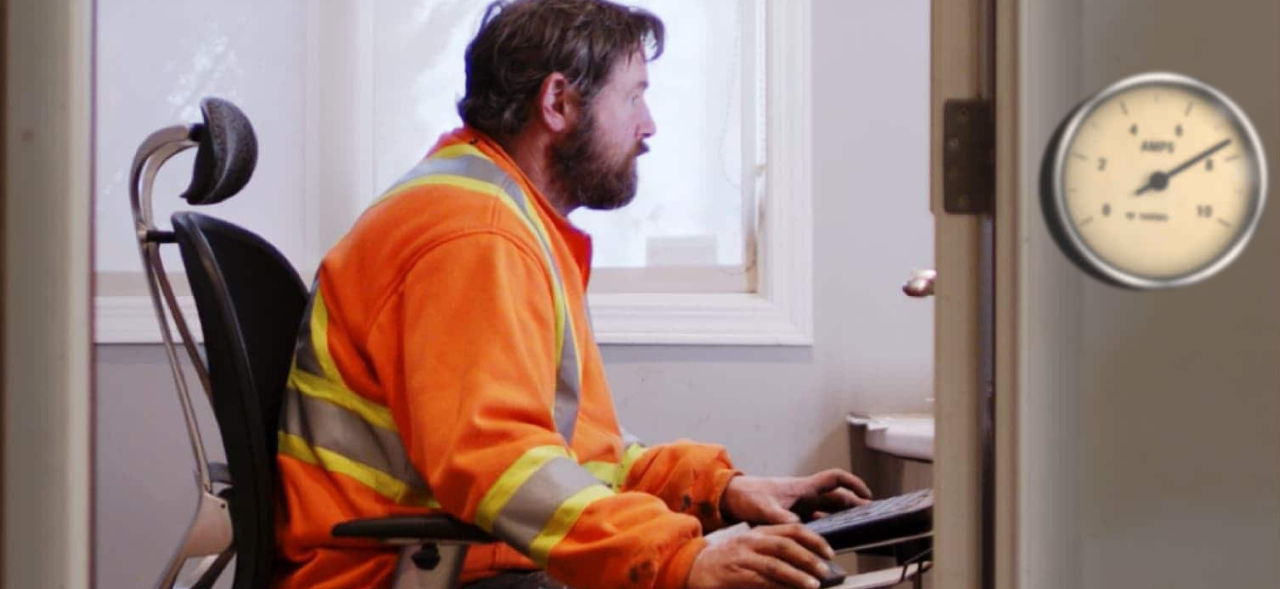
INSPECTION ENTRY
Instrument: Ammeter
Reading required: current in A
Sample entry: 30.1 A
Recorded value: 7.5 A
